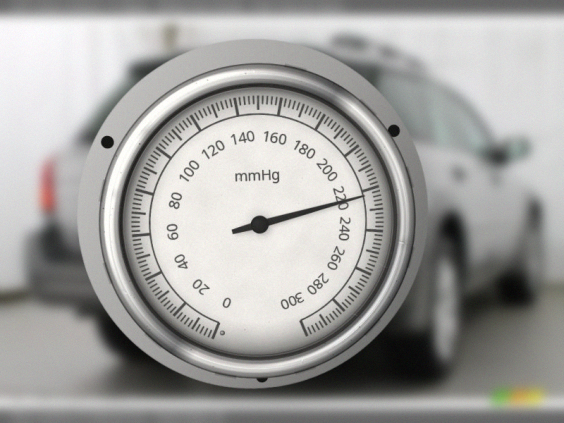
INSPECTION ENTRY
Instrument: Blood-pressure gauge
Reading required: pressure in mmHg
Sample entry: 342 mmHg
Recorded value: 222 mmHg
